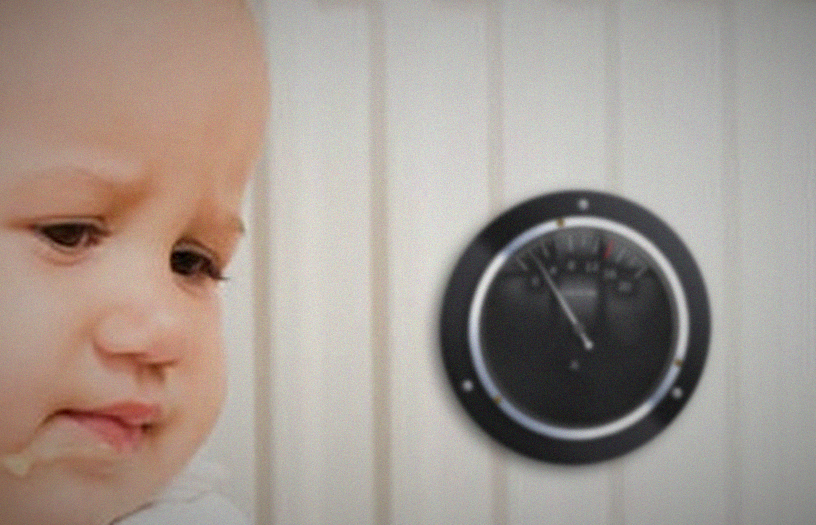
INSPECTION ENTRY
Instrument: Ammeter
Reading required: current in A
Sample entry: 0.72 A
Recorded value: 2 A
